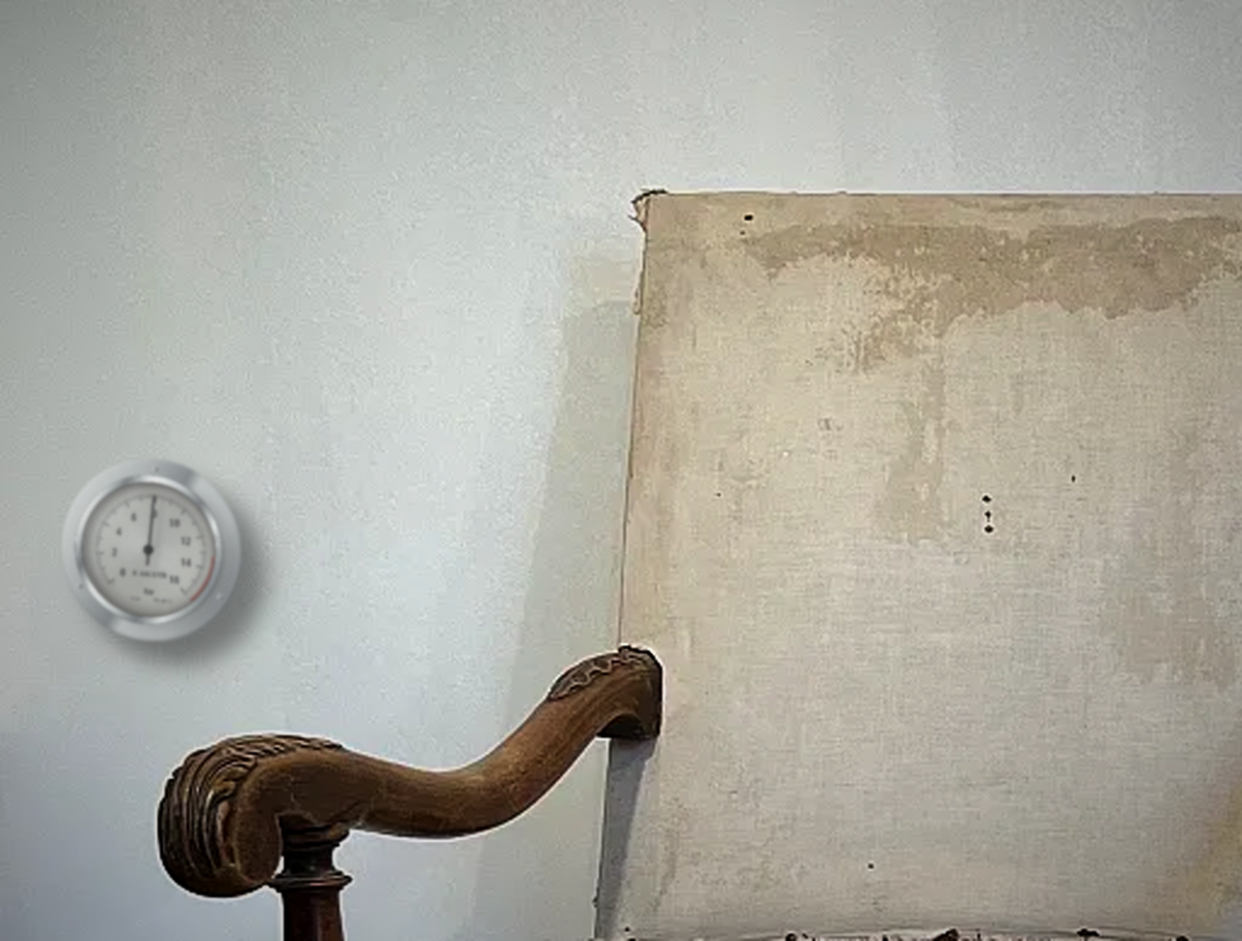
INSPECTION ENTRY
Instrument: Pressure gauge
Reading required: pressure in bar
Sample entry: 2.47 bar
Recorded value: 8 bar
